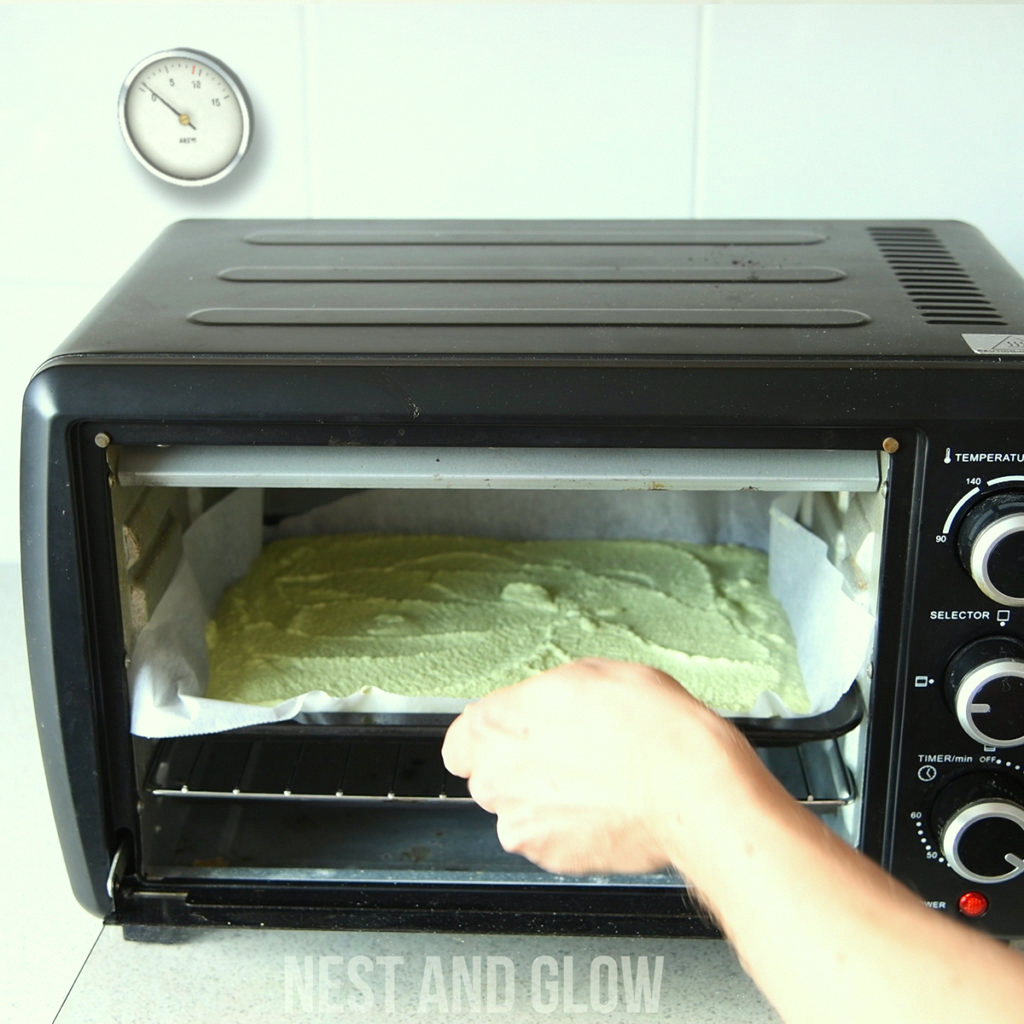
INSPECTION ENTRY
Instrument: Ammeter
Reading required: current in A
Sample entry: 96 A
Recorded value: 1 A
